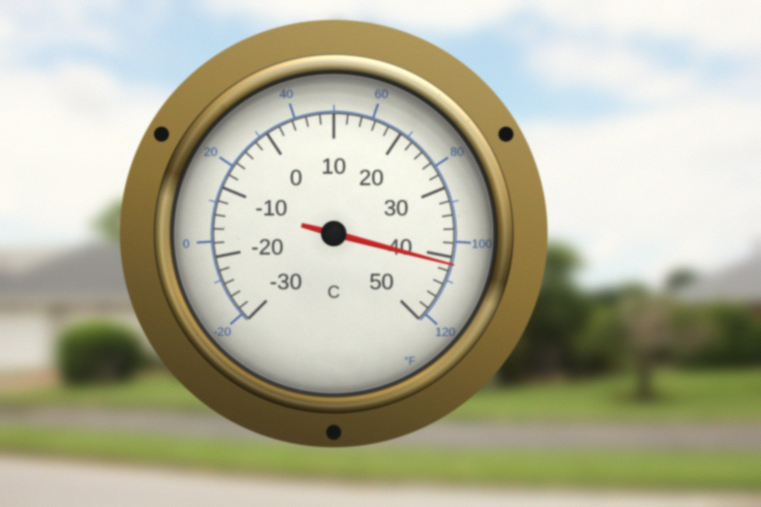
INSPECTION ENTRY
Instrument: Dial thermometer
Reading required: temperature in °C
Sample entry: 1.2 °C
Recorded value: 41 °C
